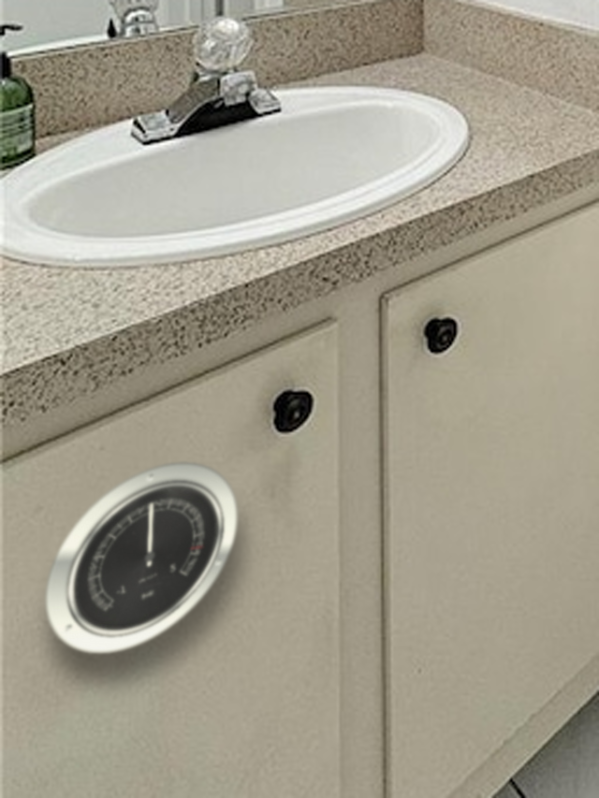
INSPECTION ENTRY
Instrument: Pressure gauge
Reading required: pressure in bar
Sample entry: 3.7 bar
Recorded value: 2 bar
